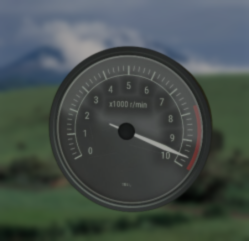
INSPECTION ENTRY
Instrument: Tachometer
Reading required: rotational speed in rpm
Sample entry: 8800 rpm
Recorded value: 9600 rpm
